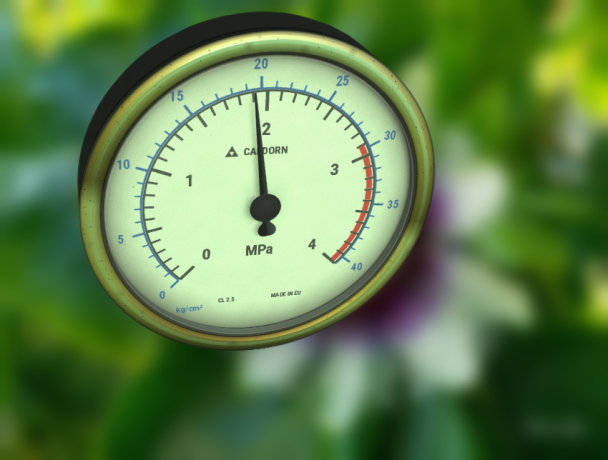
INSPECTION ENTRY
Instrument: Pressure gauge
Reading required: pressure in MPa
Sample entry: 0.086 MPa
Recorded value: 1.9 MPa
